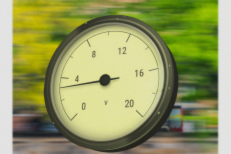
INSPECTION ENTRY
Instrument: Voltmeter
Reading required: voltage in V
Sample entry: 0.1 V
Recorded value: 3 V
